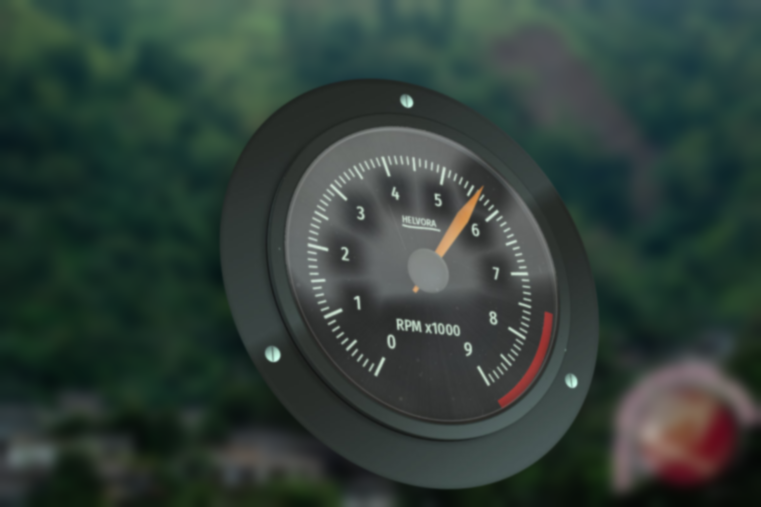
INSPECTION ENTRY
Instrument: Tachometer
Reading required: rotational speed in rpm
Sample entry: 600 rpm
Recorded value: 5600 rpm
